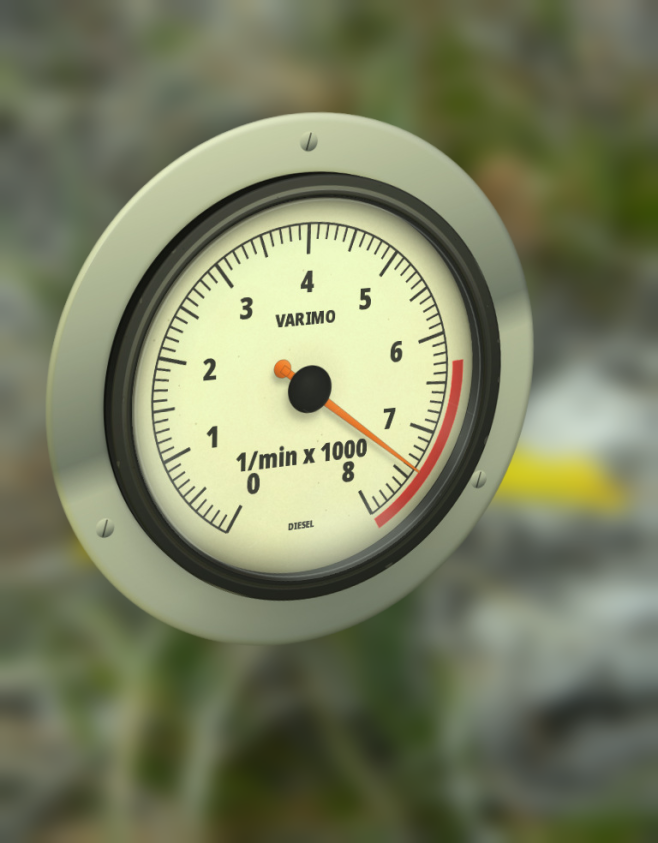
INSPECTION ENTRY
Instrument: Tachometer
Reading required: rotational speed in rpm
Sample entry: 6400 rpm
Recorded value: 7400 rpm
